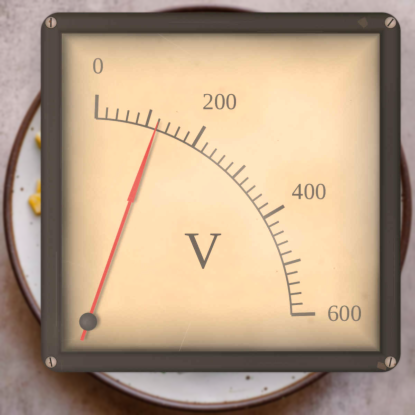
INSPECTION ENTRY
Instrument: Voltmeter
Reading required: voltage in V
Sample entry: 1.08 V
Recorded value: 120 V
